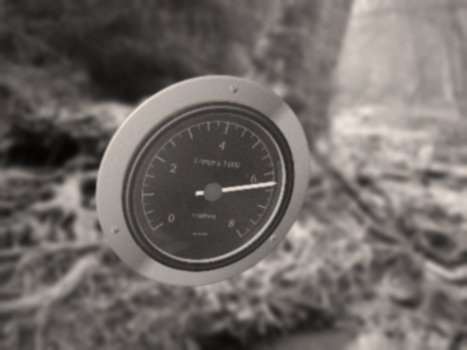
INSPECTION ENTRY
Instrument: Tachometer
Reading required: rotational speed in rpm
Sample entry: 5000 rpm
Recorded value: 6250 rpm
